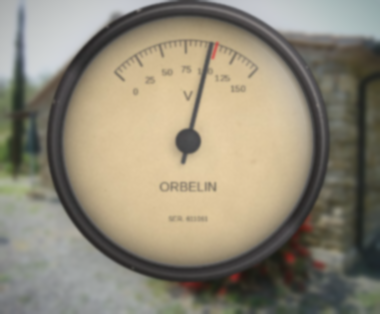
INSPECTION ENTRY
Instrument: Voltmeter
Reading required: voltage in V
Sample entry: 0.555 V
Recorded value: 100 V
